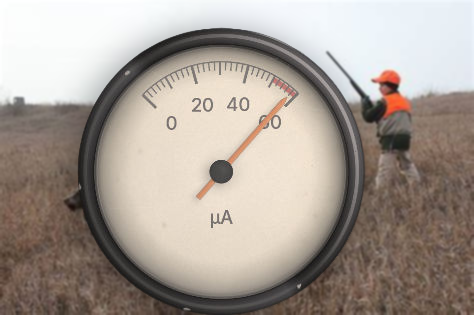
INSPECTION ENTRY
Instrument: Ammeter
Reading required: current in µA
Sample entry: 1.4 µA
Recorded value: 58 µA
